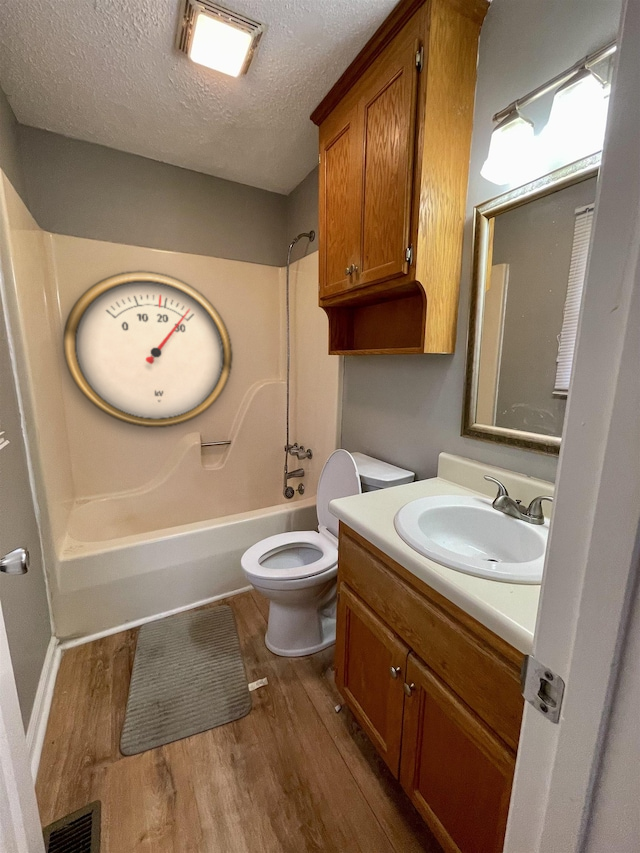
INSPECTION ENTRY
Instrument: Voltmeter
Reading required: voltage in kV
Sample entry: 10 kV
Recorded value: 28 kV
